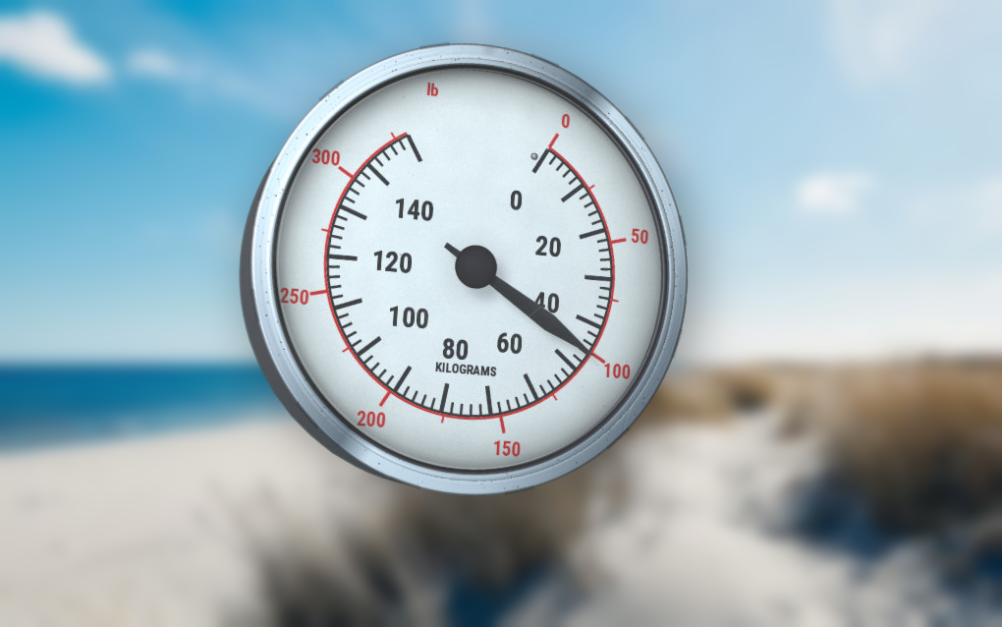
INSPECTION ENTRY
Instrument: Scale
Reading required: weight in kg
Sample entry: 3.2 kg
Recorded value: 46 kg
